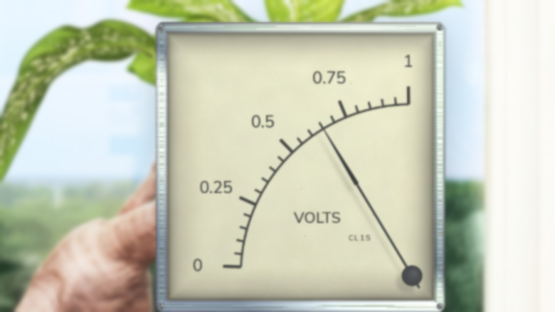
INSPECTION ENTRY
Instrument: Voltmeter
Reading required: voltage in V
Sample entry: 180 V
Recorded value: 0.65 V
